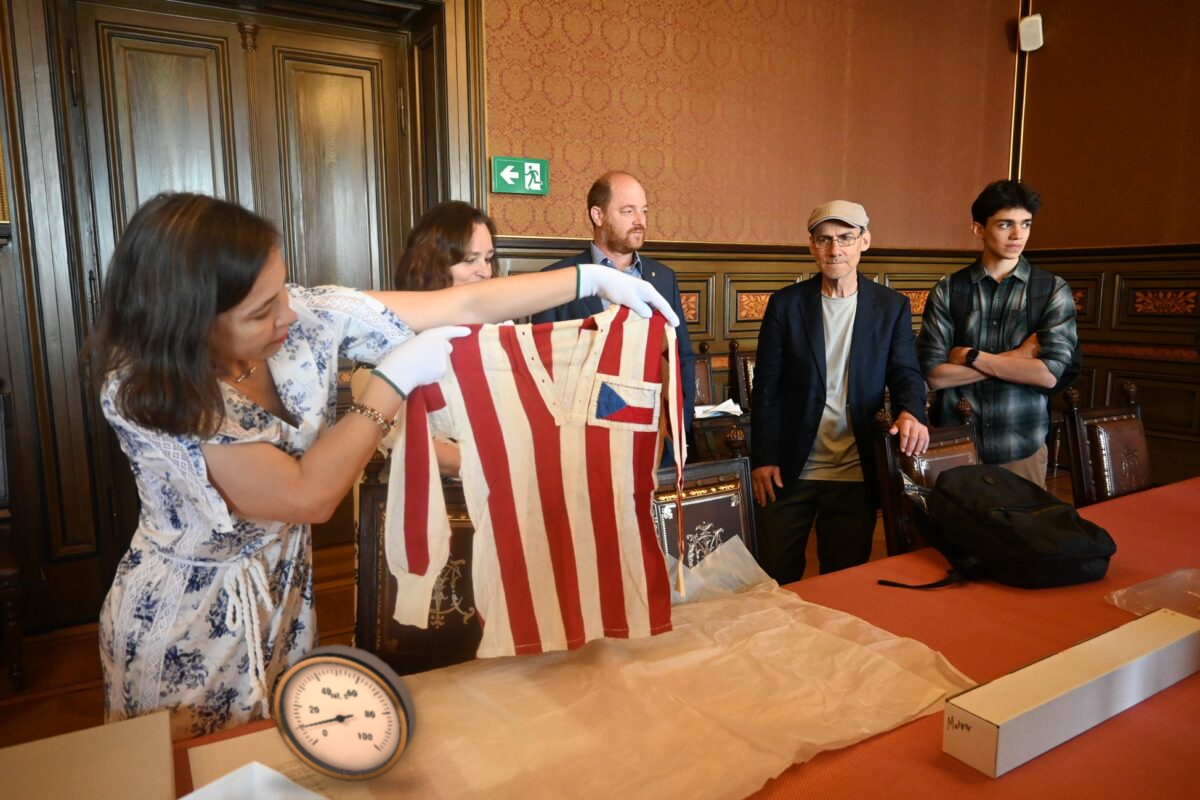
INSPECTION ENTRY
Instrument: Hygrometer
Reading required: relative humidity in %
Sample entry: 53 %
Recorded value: 10 %
